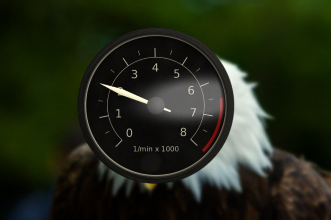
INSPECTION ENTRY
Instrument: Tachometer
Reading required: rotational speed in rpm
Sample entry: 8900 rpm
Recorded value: 2000 rpm
